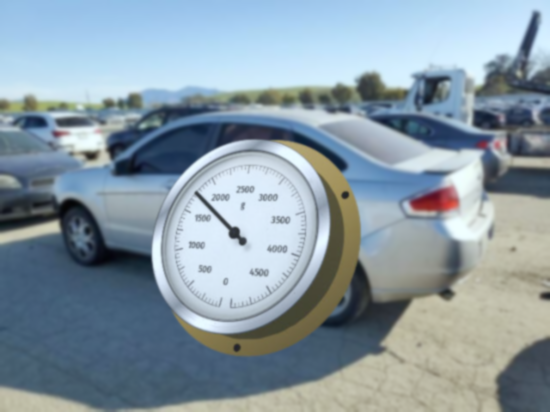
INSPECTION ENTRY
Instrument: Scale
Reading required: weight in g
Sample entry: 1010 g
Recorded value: 1750 g
